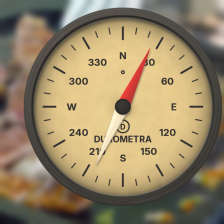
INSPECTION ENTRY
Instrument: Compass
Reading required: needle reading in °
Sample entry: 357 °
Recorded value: 25 °
